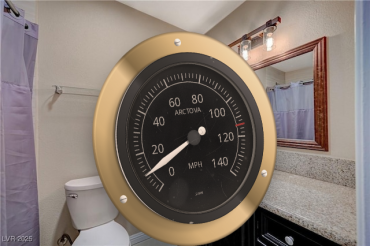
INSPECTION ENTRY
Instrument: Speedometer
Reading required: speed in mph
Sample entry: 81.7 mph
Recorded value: 10 mph
